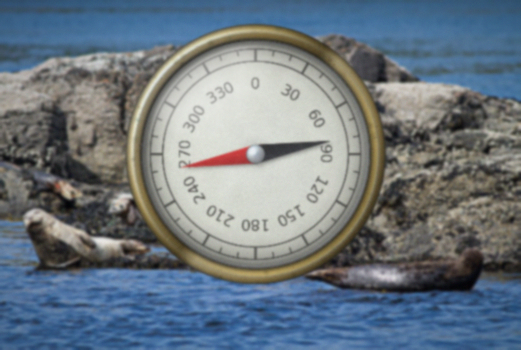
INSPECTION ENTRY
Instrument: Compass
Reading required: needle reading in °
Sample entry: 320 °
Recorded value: 260 °
